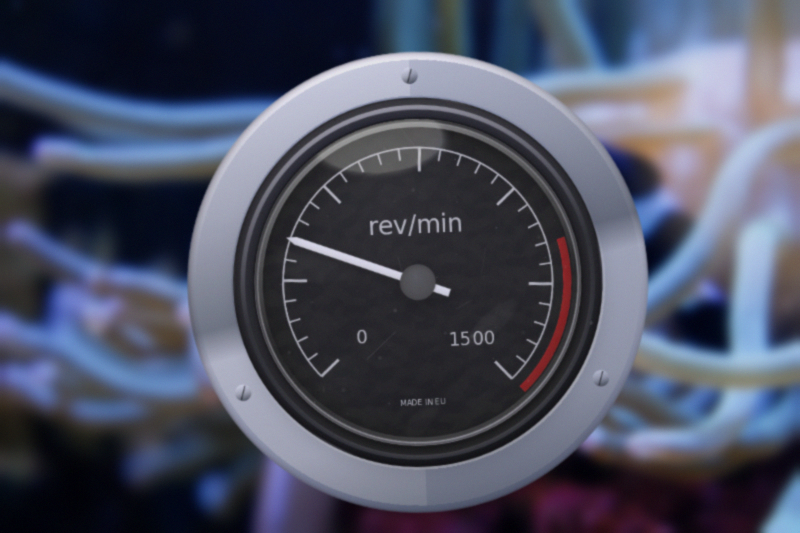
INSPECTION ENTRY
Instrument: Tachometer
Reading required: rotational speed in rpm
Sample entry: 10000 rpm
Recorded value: 350 rpm
